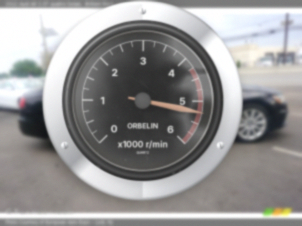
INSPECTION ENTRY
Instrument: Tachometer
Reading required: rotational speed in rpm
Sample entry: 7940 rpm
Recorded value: 5250 rpm
